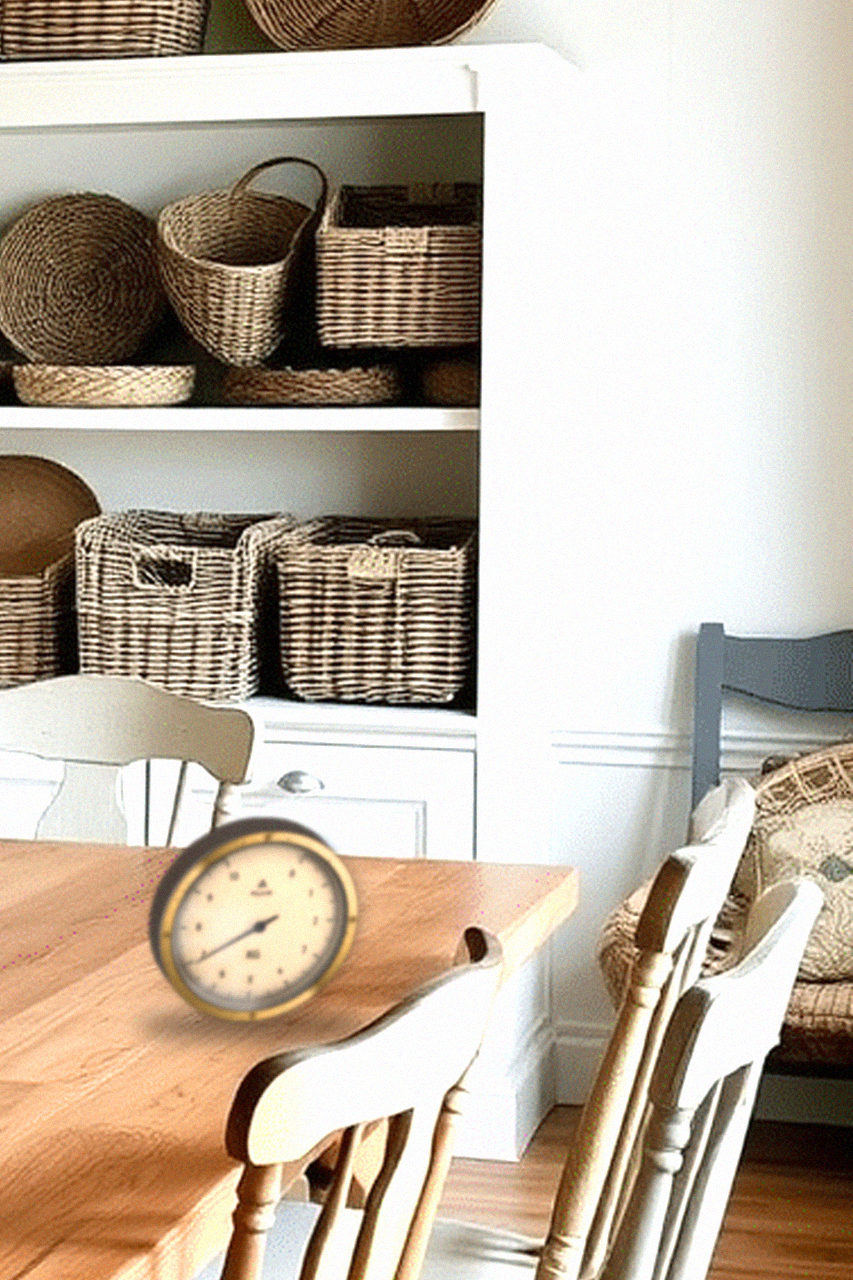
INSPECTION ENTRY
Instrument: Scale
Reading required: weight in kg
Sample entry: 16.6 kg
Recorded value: 7 kg
